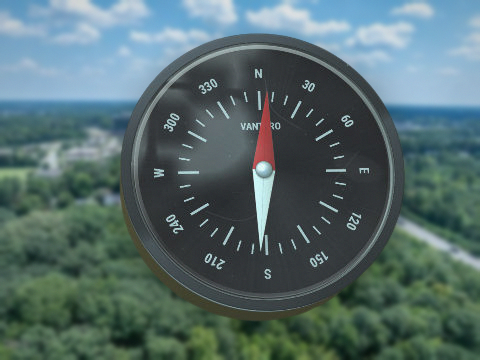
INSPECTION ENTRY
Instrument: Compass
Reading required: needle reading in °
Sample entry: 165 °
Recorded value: 5 °
